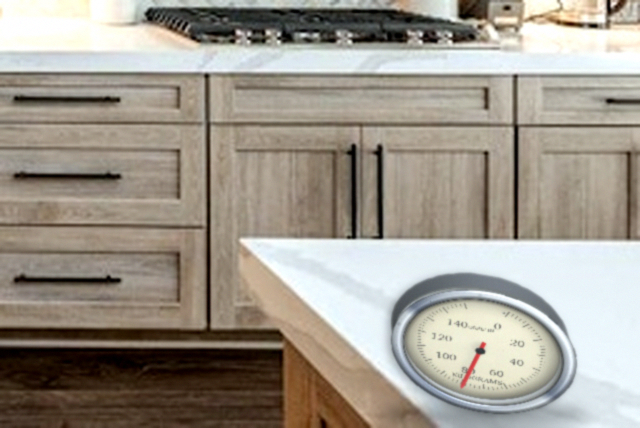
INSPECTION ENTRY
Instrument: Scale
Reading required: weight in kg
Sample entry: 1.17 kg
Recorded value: 80 kg
